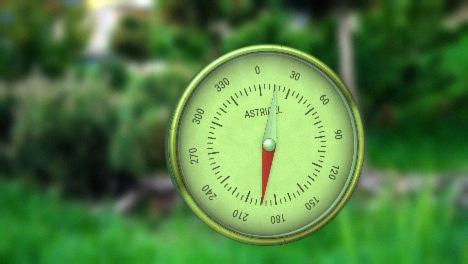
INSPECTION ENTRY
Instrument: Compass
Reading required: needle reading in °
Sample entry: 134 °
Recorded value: 195 °
